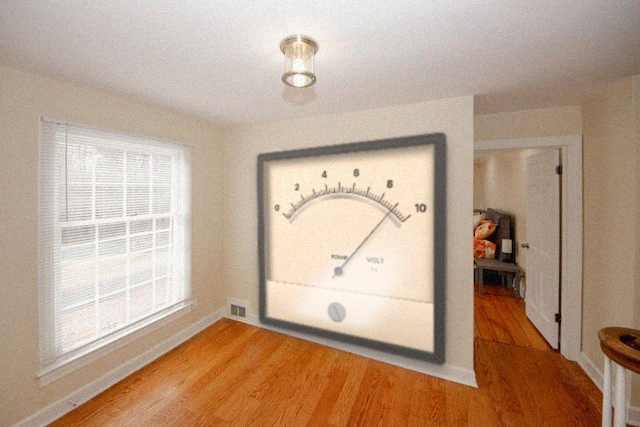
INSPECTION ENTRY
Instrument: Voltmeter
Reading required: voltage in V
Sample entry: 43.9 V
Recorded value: 9 V
